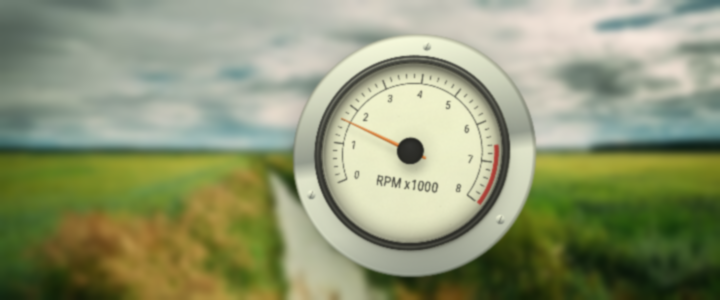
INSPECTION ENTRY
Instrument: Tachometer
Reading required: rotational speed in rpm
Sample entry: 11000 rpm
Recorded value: 1600 rpm
